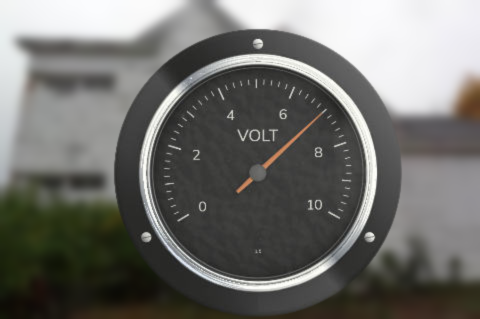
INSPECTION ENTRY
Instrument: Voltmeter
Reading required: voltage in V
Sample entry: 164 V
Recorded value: 7 V
